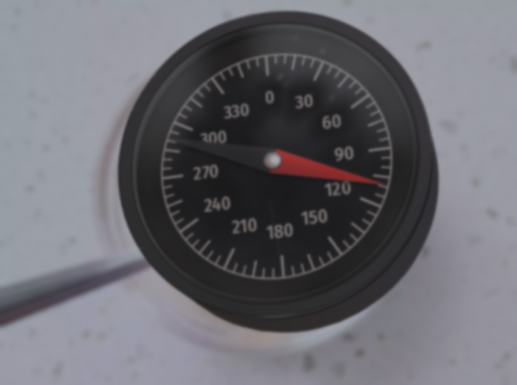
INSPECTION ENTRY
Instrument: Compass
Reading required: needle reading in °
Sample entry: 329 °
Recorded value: 110 °
